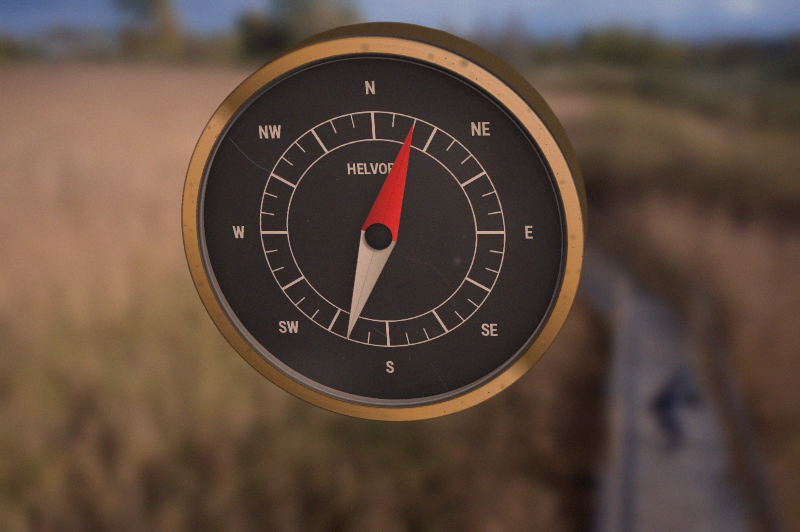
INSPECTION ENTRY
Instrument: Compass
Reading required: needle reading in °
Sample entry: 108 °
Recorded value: 20 °
